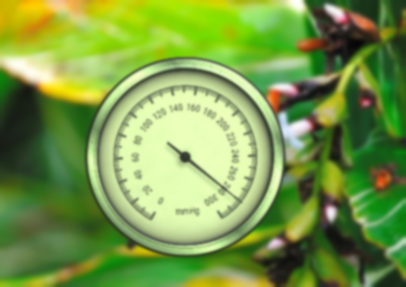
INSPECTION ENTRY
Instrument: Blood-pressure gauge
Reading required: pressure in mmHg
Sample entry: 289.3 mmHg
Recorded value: 280 mmHg
